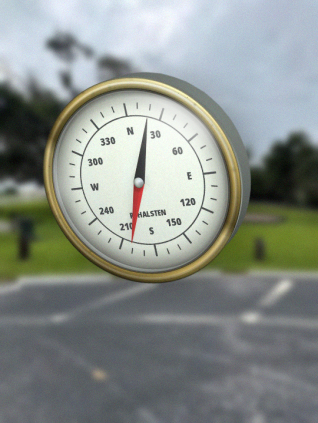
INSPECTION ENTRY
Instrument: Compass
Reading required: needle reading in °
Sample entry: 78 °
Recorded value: 200 °
